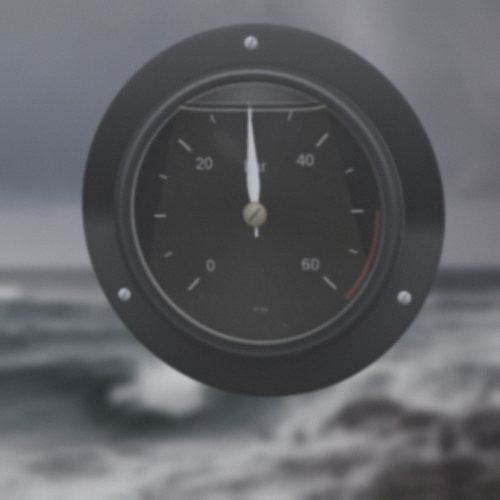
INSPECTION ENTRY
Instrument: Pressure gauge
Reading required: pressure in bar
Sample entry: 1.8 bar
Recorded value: 30 bar
